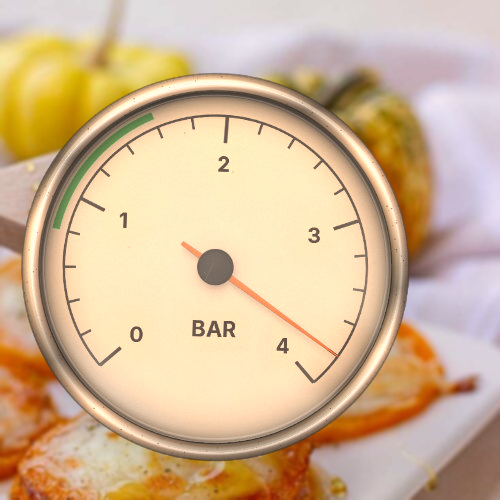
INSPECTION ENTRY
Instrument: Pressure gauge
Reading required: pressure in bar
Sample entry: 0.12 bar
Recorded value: 3.8 bar
